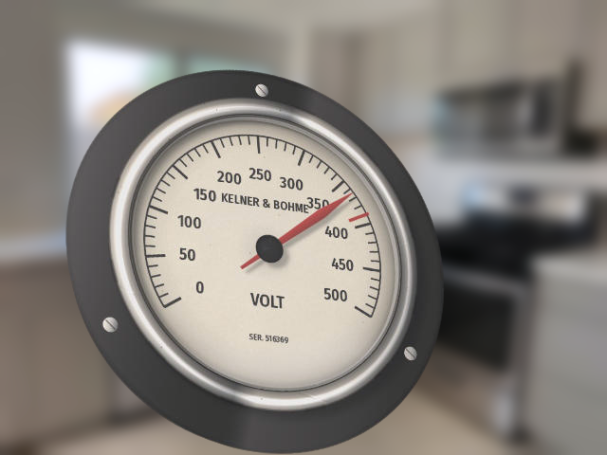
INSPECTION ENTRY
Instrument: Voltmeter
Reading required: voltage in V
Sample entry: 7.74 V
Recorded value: 365 V
